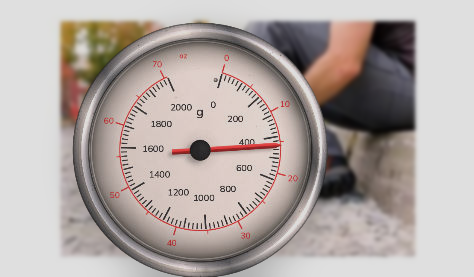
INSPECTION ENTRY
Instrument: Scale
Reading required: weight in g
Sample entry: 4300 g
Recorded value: 440 g
